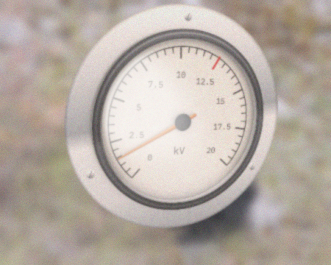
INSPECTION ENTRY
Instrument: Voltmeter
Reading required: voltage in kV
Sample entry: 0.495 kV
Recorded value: 1.5 kV
